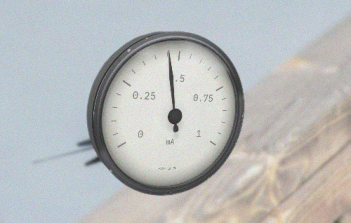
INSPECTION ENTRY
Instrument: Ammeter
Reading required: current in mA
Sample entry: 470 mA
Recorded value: 0.45 mA
